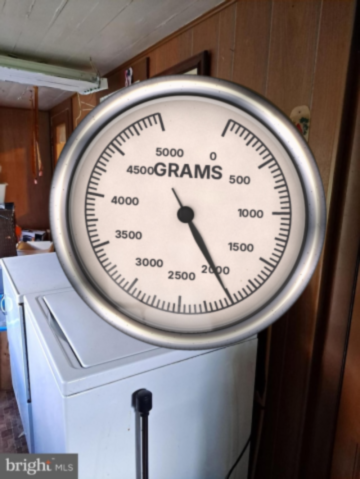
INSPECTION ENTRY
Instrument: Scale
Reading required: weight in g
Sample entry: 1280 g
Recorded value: 2000 g
